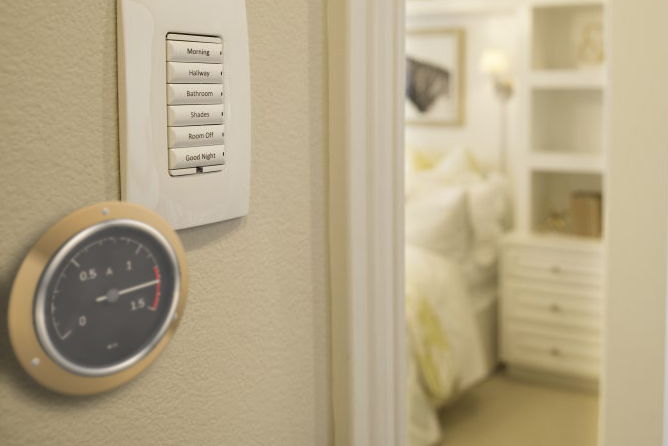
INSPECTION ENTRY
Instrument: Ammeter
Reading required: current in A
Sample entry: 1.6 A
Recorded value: 1.3 A
